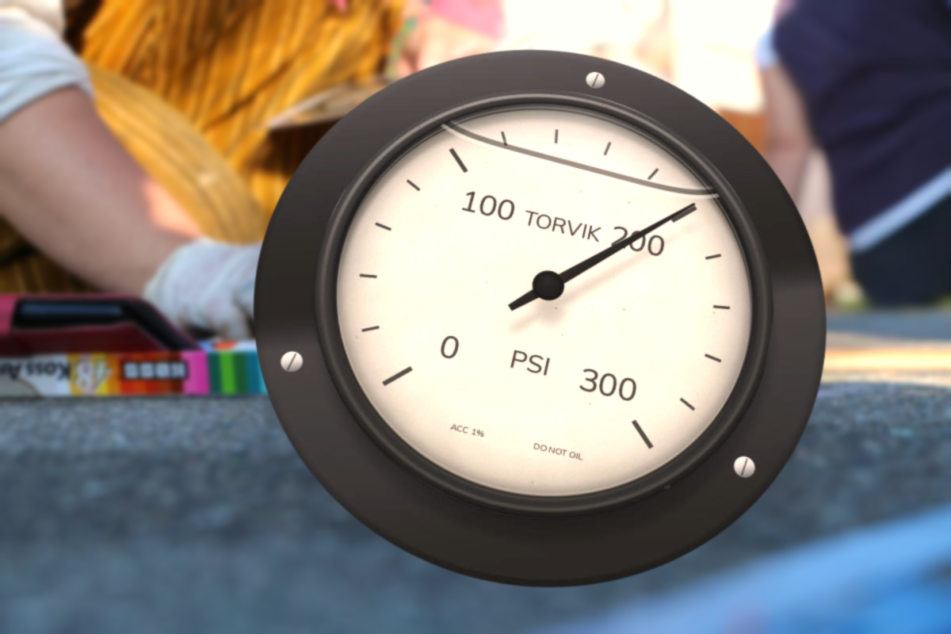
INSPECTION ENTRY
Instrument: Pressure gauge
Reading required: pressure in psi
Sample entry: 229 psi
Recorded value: 200 psi
